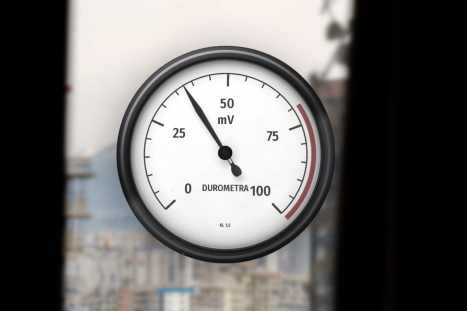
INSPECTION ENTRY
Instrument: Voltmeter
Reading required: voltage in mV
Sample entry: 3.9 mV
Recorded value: 37.5 mV
